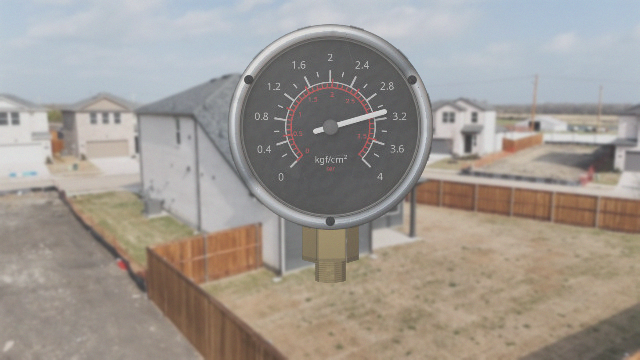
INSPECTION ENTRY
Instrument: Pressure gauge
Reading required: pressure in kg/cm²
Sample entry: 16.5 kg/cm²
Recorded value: 3.1 kg/cm²
